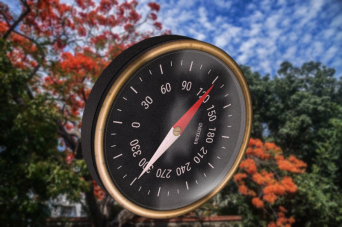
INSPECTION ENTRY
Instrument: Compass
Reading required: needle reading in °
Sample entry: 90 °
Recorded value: 120 °
